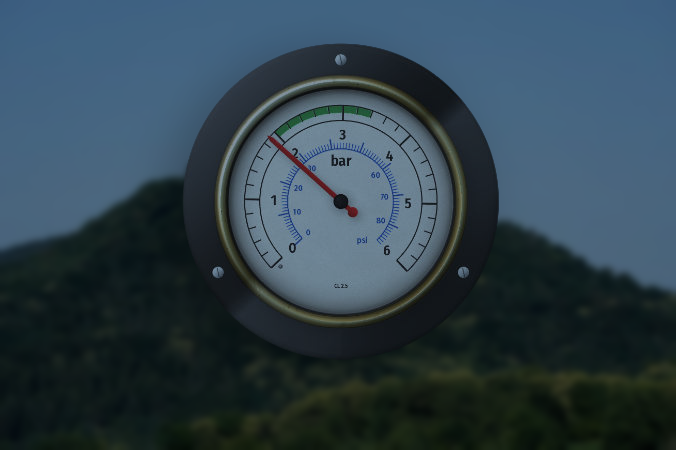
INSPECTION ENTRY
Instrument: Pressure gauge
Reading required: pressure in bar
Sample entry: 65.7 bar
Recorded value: 1.9 bar
